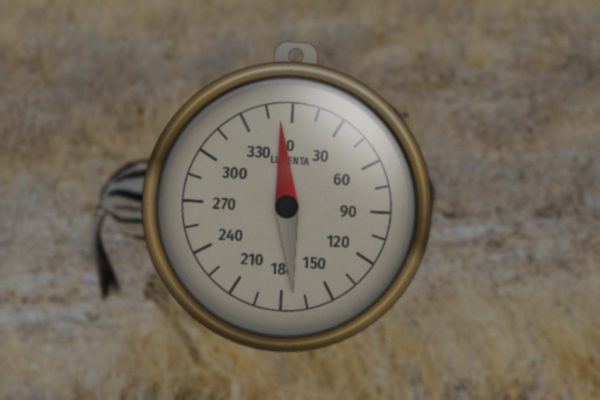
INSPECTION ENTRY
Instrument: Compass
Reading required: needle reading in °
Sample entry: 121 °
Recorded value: 352.5 °
